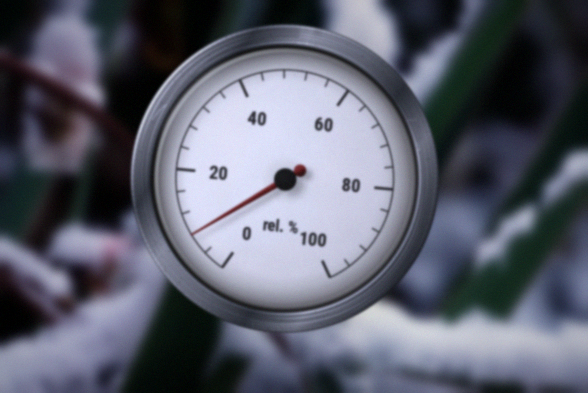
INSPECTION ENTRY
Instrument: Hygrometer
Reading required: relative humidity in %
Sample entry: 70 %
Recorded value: 8 %
